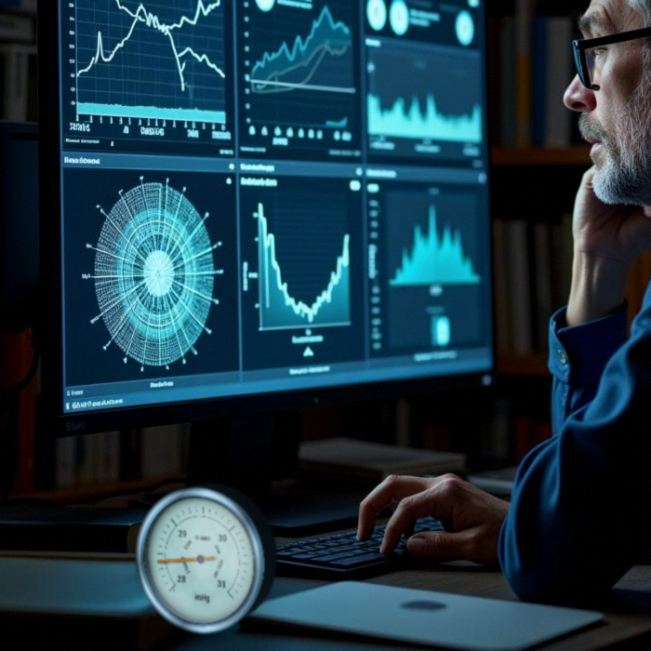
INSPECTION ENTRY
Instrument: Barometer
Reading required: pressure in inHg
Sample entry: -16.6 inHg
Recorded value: 28.4 inHg
